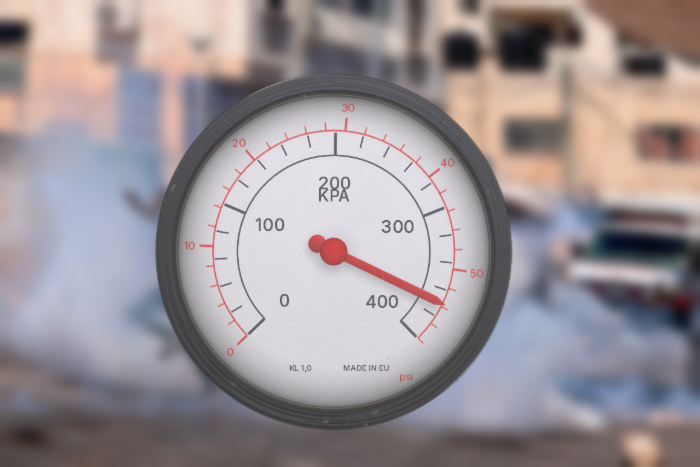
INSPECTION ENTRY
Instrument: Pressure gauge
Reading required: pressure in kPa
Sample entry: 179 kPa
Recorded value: 370 kPa
